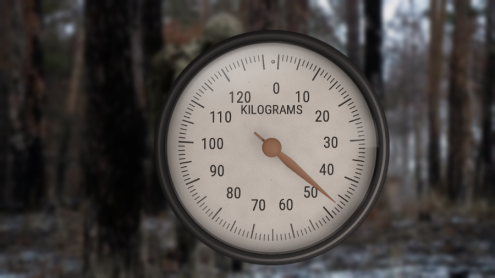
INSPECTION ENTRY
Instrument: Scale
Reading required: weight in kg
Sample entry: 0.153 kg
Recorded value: 47 kg
